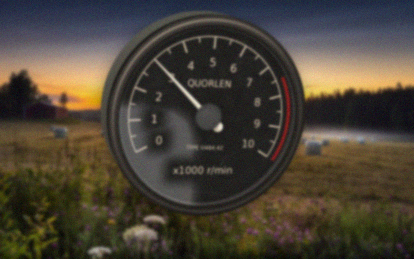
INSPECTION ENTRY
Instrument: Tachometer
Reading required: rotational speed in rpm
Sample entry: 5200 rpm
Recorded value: 3000 rpm
